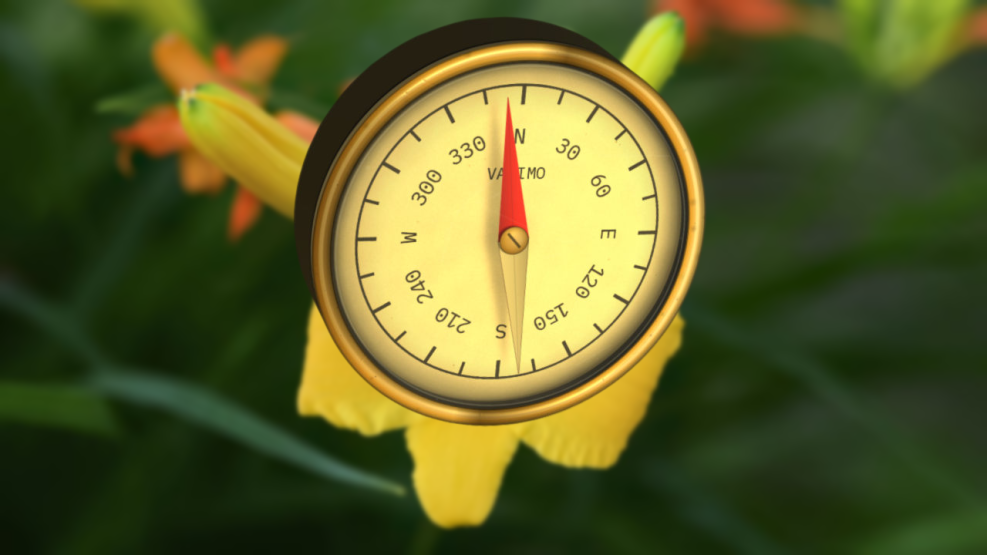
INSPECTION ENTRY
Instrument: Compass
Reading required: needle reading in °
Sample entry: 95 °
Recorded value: 352.5 °
